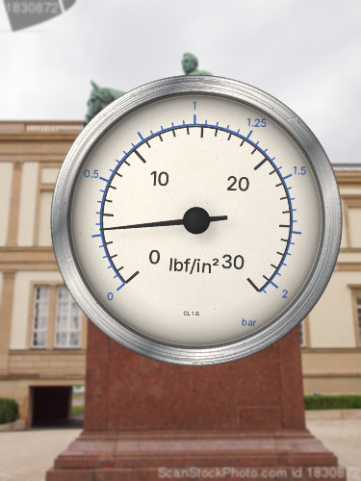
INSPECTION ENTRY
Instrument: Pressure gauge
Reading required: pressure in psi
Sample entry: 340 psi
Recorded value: 4 psi
